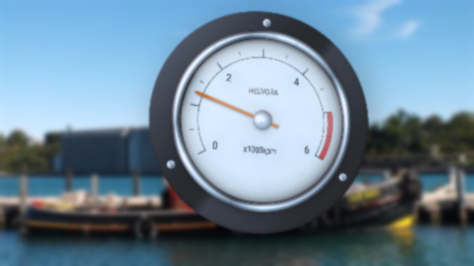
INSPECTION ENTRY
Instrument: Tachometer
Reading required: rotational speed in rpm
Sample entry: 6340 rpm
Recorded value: 1250 rpm
